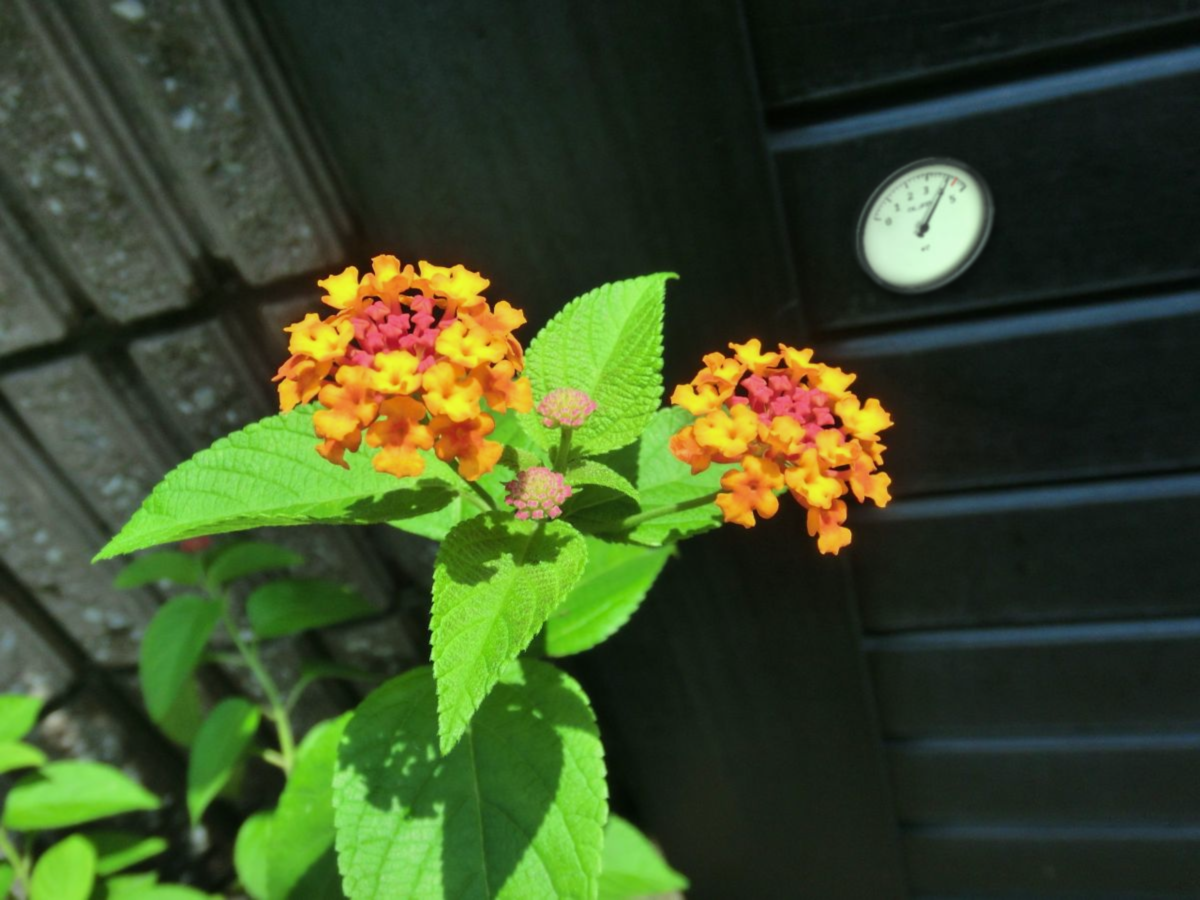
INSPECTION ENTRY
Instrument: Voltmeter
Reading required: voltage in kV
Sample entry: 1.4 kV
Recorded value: 4 kV
